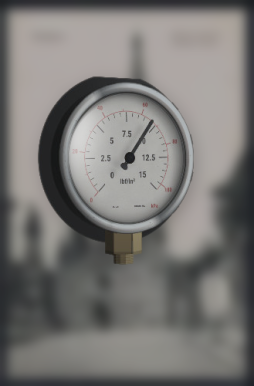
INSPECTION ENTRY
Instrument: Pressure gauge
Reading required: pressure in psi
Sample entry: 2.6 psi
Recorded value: 9.5 psi
